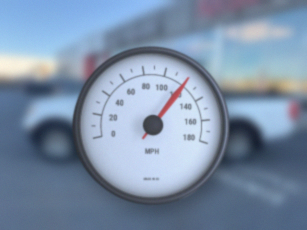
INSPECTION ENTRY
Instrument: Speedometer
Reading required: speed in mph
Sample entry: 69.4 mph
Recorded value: 120 mph
